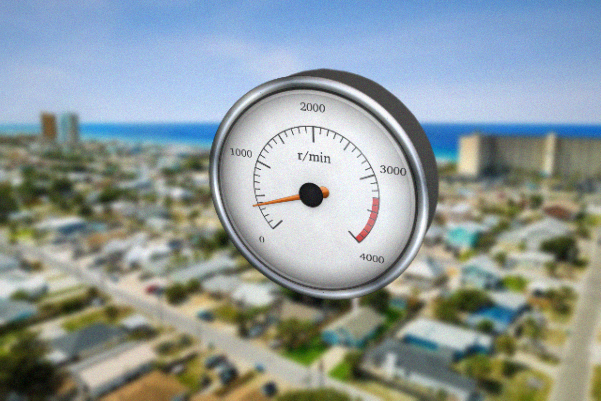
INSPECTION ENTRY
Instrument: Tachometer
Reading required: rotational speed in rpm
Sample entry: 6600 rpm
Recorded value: 400 rpm
